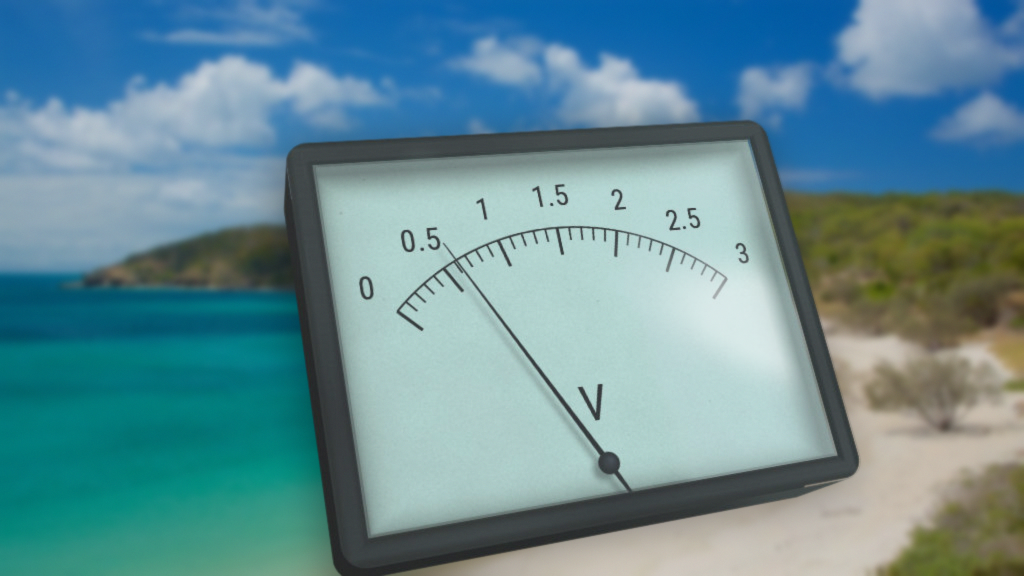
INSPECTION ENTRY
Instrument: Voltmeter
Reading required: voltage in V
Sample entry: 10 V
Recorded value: 0.6 V
